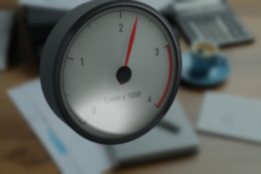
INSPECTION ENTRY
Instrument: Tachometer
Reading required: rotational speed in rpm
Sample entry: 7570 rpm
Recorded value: 2250 rpm
